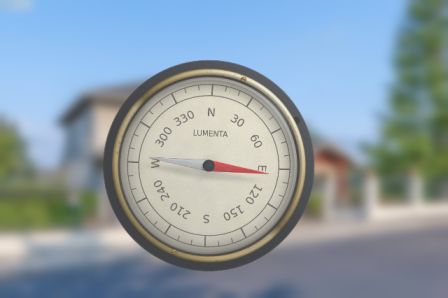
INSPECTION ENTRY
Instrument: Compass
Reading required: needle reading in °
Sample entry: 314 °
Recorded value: 95 °
